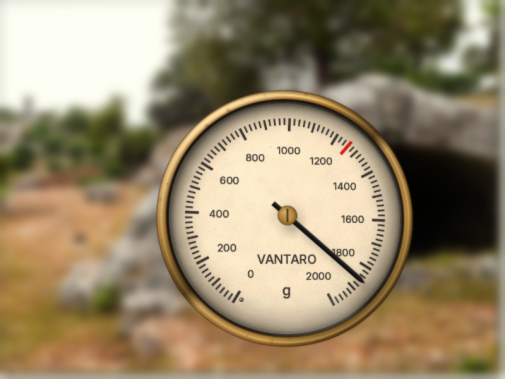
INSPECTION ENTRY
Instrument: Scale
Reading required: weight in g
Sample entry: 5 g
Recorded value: 1860 g
